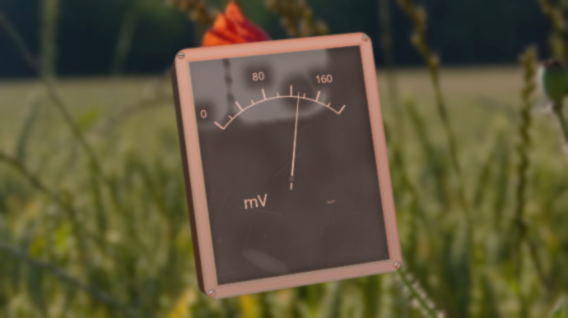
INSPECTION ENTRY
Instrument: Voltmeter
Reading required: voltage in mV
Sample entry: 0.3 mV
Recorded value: 130 mV
